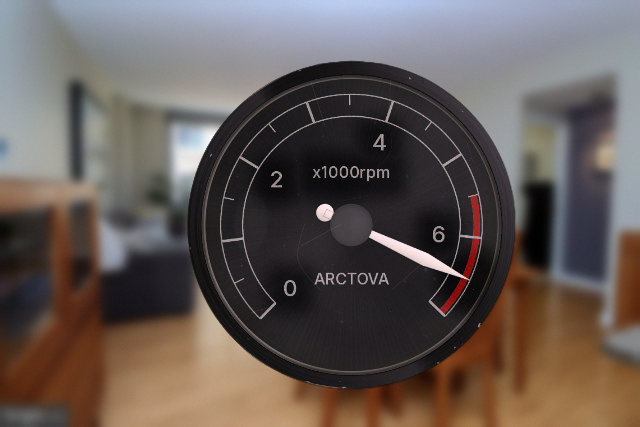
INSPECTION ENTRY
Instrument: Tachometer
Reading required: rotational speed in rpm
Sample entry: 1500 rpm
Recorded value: 6500 rpm
